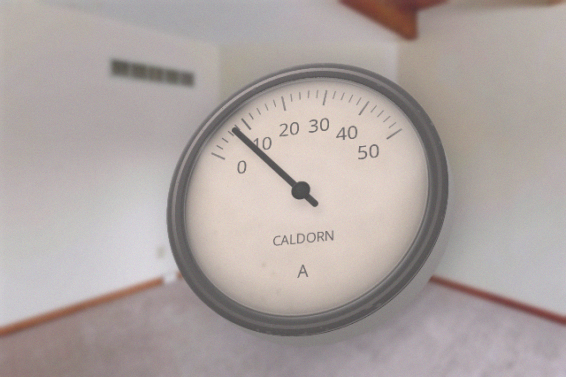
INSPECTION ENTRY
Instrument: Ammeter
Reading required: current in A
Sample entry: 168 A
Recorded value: 7 A
